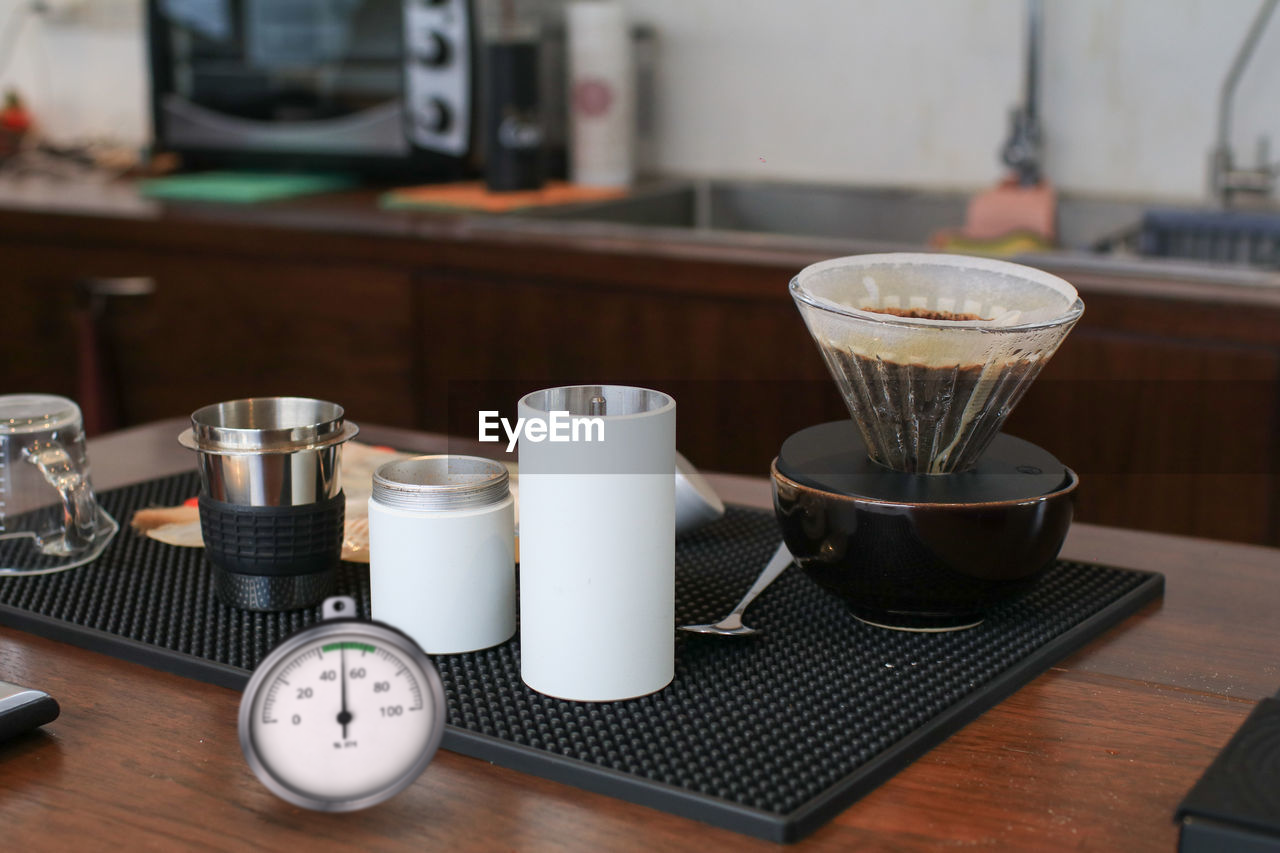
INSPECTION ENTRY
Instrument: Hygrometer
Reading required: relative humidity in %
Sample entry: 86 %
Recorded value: 50 %
